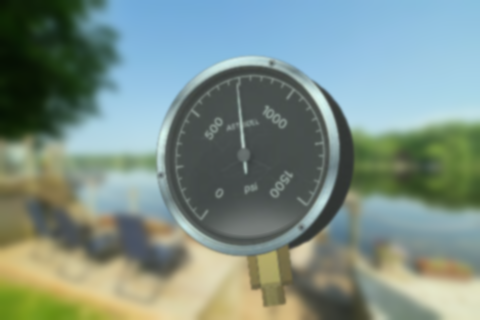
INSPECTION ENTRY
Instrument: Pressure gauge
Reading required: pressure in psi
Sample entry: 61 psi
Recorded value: 750 psi
